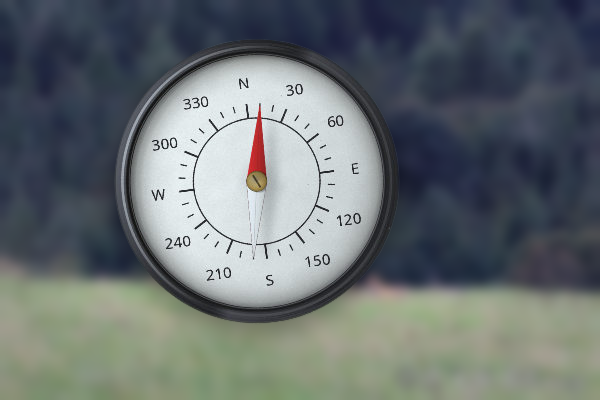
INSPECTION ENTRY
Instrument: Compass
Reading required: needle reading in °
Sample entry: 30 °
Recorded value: 10 °
